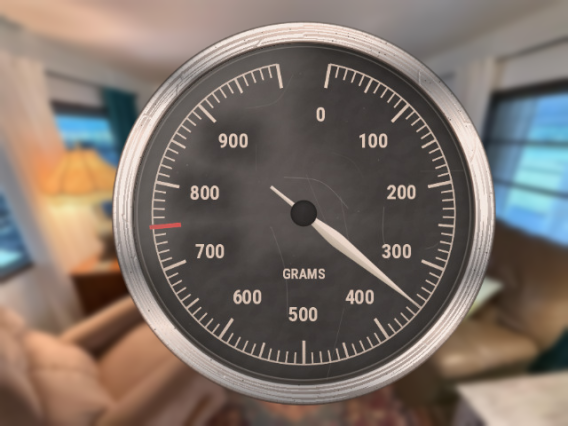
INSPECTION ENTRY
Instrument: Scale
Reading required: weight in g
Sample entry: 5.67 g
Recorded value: 350 g
